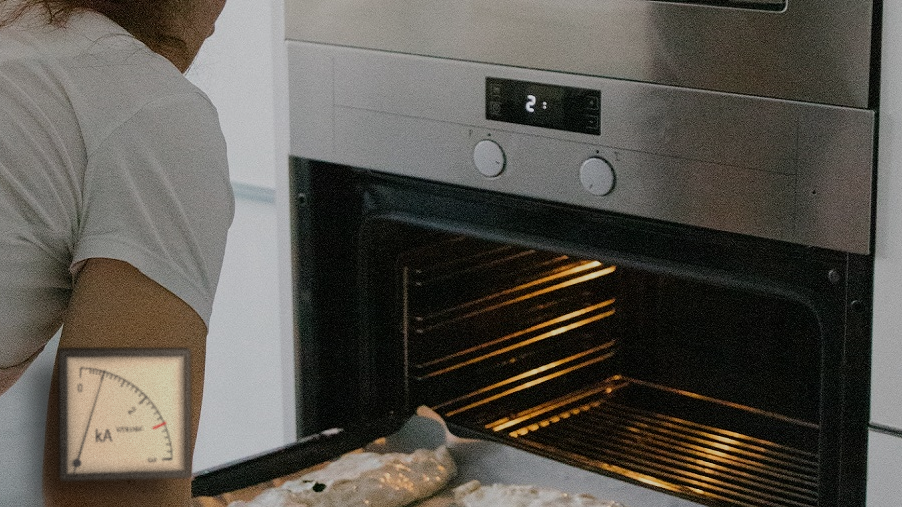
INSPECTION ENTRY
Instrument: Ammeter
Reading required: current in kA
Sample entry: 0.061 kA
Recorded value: 1 kA
